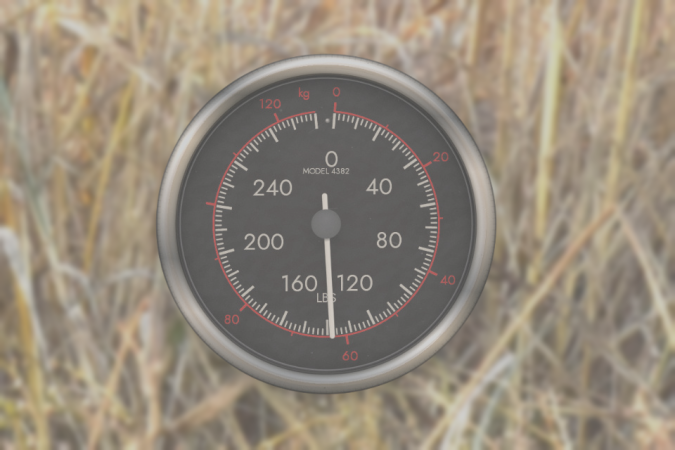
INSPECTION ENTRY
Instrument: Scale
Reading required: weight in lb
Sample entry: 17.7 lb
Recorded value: 138 lb
